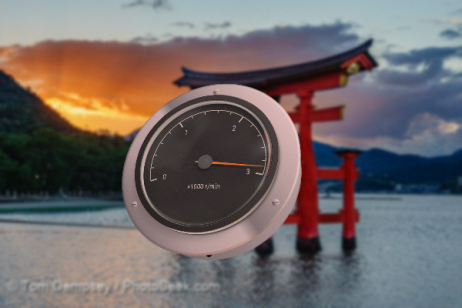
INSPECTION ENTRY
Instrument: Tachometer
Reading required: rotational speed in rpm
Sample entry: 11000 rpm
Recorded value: 2900 rpm
